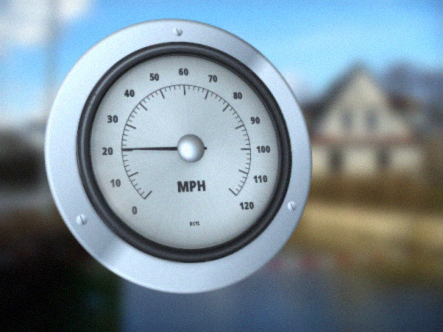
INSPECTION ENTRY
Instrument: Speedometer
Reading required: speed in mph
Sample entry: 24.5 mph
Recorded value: 20 mph
